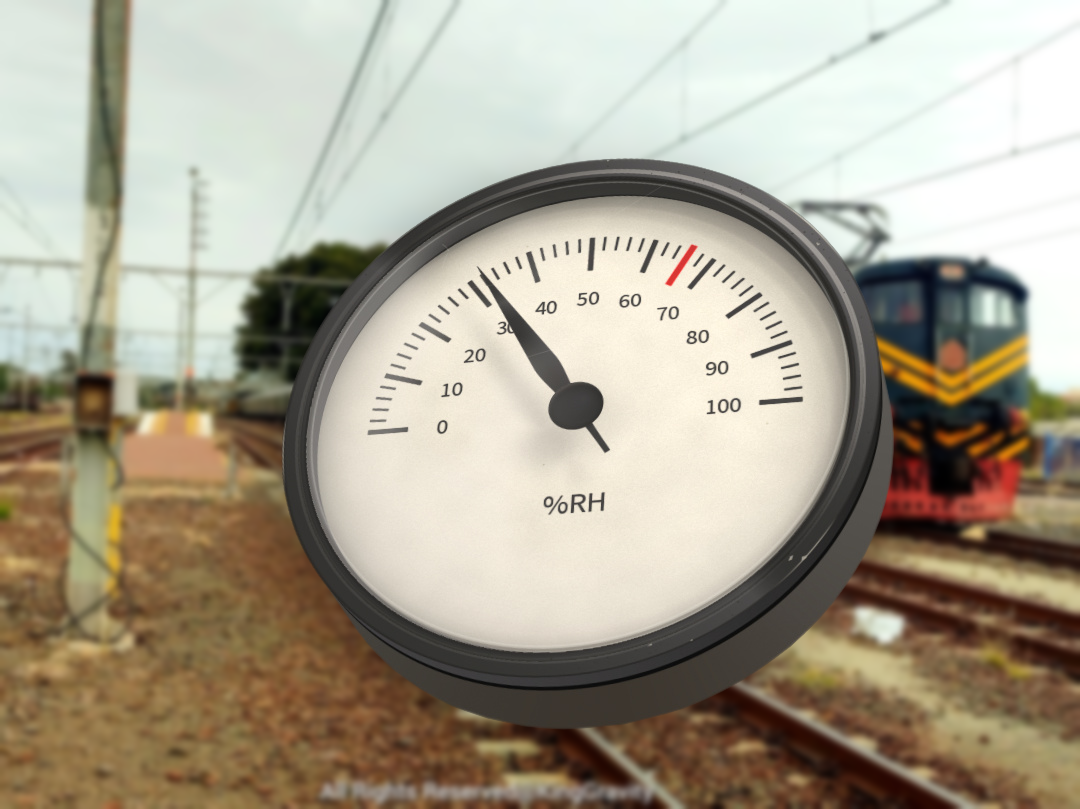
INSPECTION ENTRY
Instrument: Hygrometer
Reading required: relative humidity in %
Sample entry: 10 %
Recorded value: 32 %
